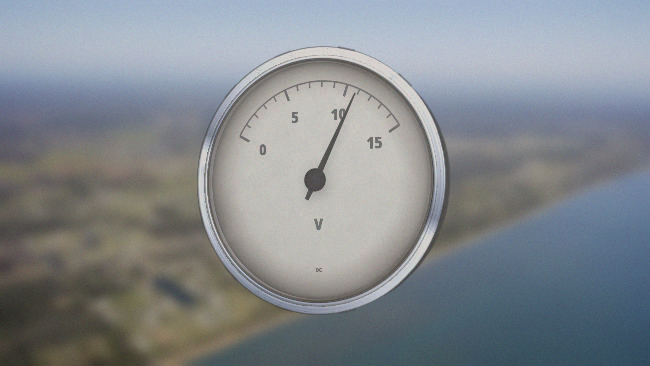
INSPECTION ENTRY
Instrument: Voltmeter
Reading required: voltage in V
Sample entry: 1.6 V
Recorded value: 11 V
